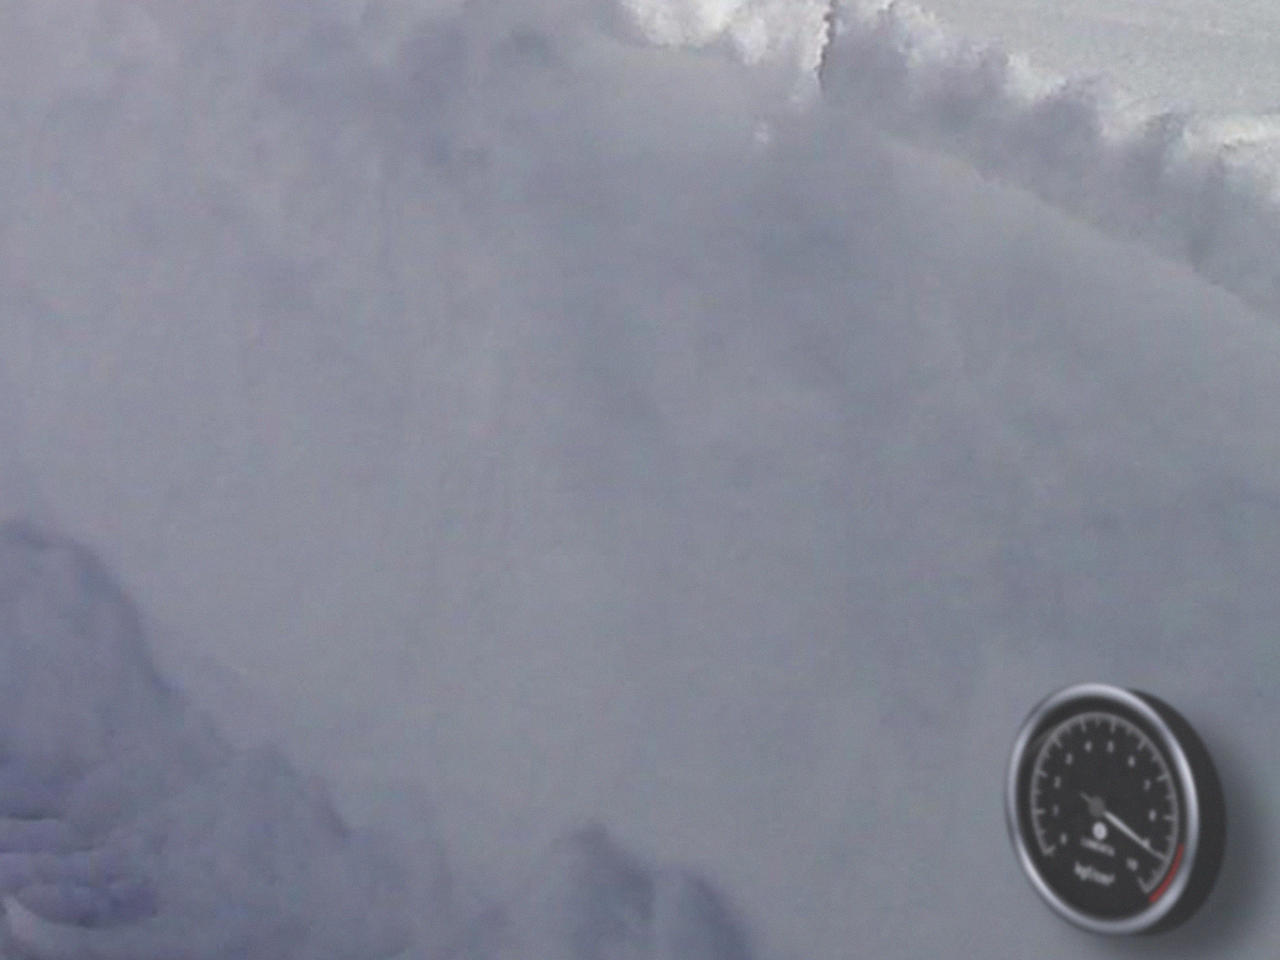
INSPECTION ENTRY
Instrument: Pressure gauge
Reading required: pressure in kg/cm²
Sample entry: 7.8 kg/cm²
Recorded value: 9 kg/cm²
